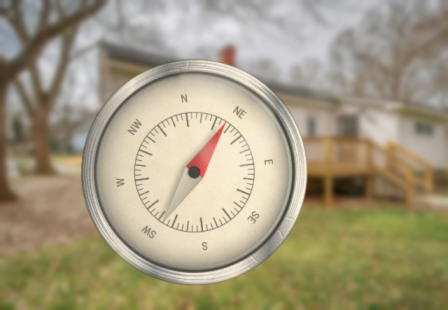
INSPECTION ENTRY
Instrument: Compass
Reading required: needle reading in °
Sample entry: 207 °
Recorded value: 40 °
